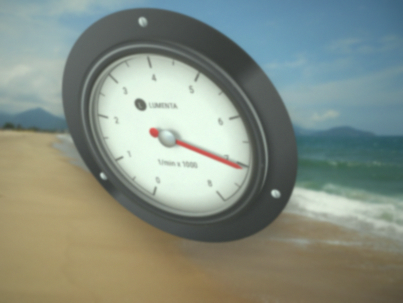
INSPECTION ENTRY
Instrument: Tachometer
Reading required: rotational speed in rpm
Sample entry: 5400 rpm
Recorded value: 7000 rpm
